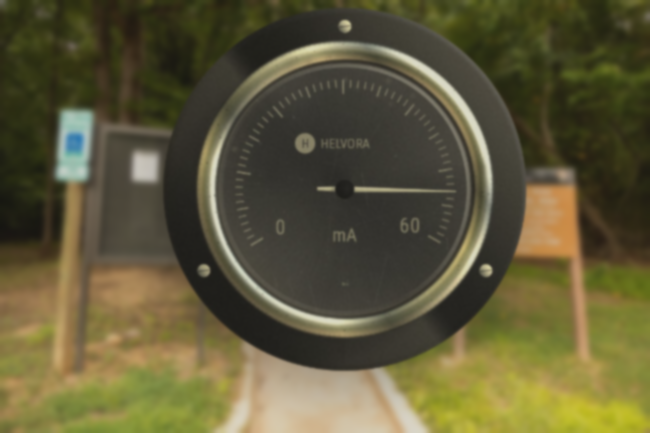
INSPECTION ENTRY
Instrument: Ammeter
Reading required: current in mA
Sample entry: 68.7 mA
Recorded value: 53 mA
